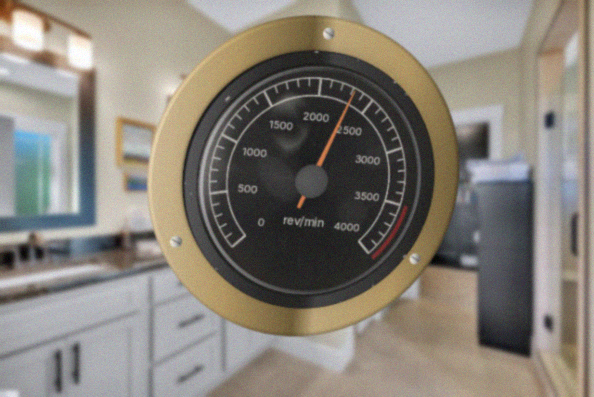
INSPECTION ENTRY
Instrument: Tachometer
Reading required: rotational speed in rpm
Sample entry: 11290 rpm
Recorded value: 2300 rpm
